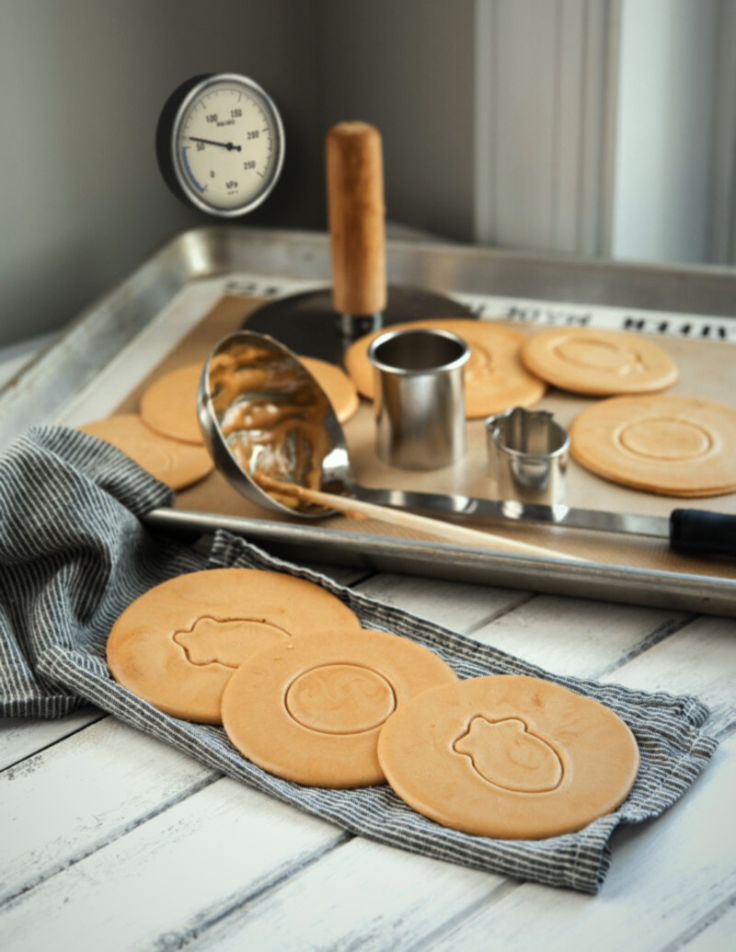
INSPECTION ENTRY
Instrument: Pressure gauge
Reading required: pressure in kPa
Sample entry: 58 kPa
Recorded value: 60 kPa
